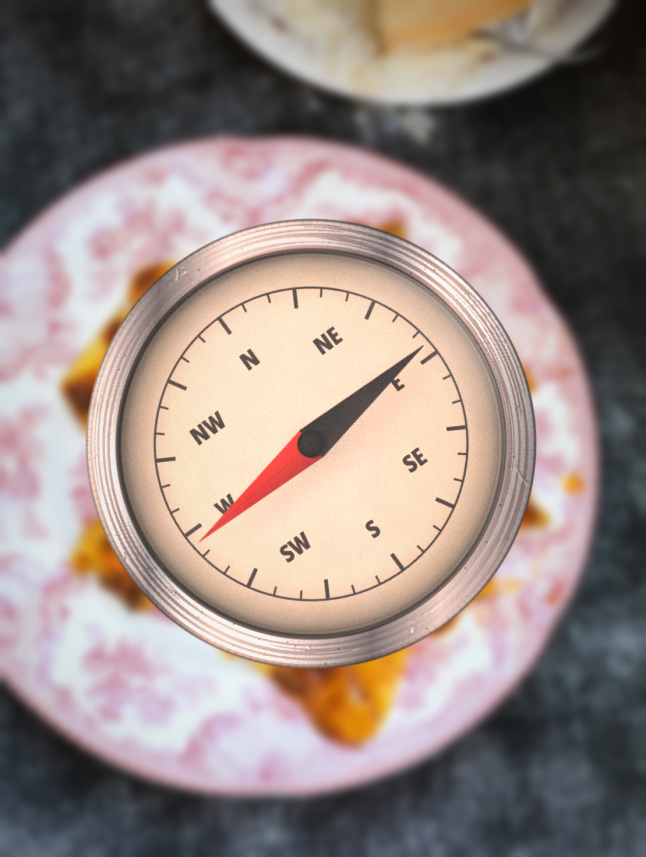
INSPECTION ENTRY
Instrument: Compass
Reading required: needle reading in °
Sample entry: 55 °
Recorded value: 265 °
